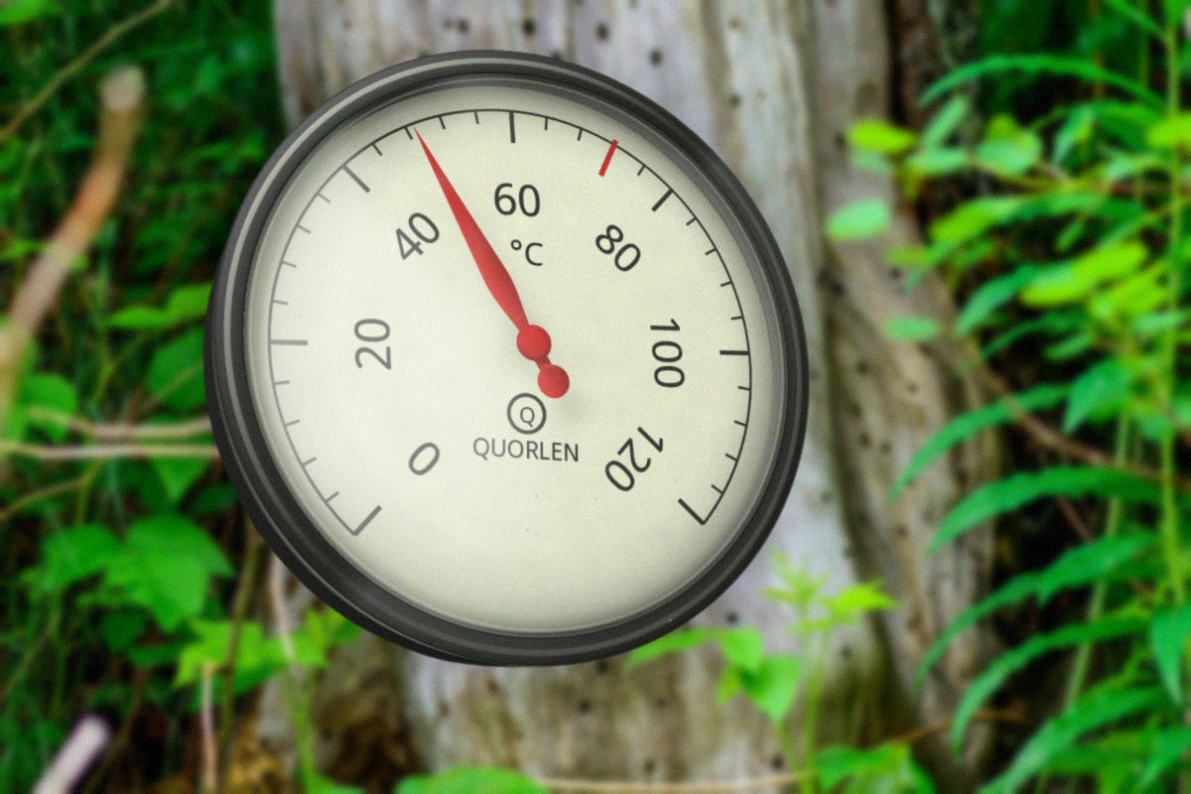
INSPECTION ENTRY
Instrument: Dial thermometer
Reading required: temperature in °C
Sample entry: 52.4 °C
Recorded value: 48 °C
